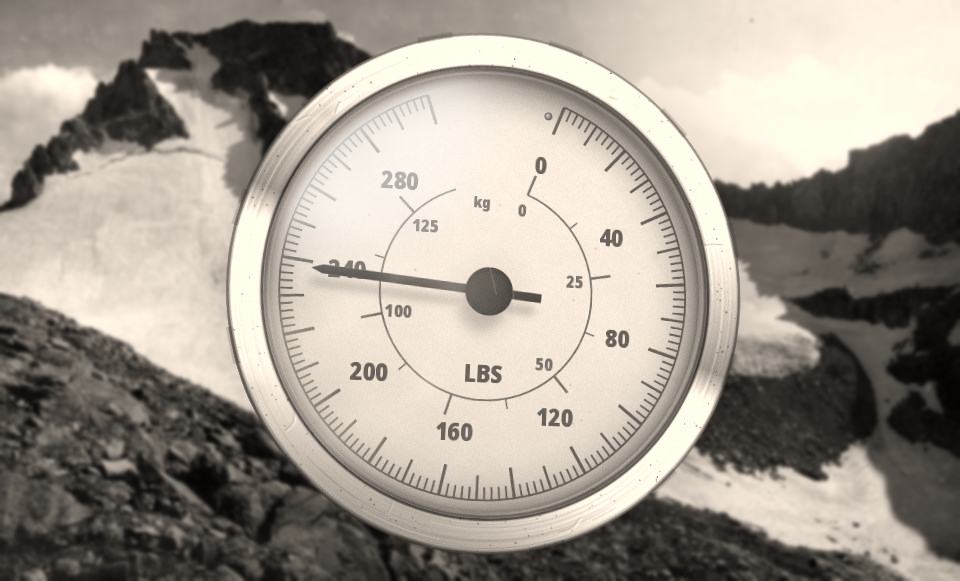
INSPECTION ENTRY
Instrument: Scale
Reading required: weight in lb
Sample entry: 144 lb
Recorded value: 238 lb
